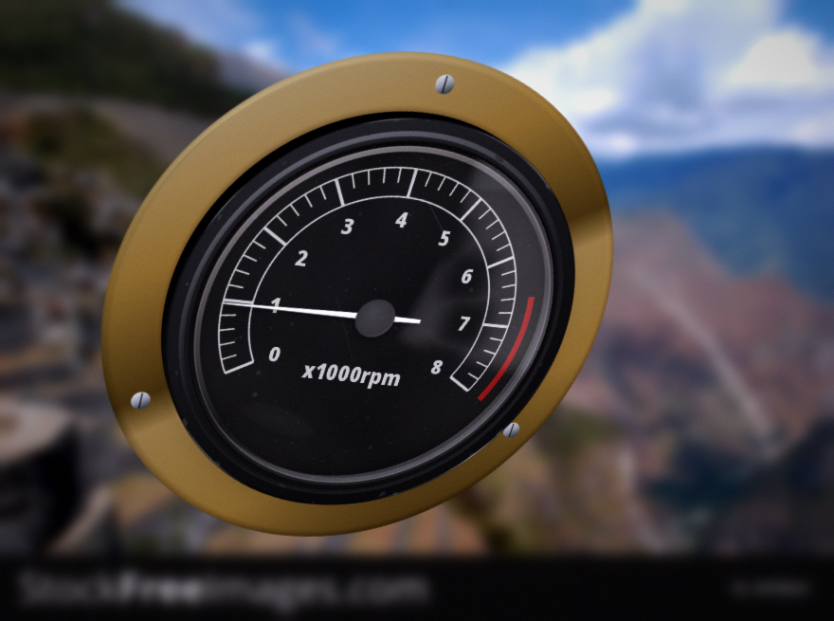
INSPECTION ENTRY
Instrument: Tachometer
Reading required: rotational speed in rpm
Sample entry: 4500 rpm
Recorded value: 1000 rpm
